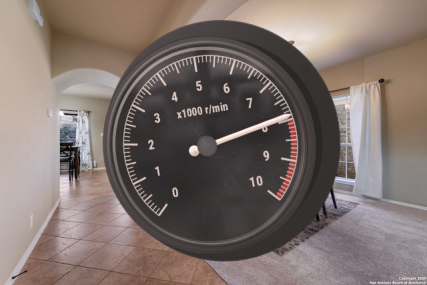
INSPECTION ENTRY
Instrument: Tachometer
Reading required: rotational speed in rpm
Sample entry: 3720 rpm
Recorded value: 7900 rpm
